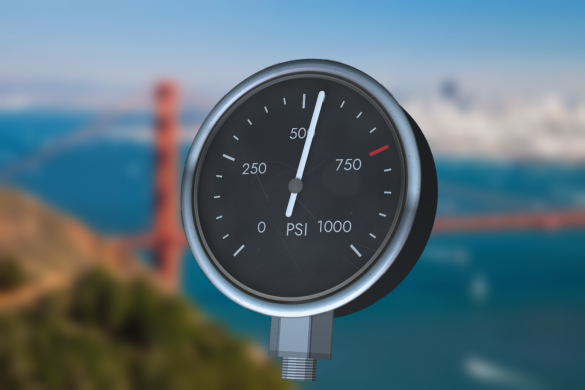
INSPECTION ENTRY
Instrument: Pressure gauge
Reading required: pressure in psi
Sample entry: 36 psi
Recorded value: 550 psi
